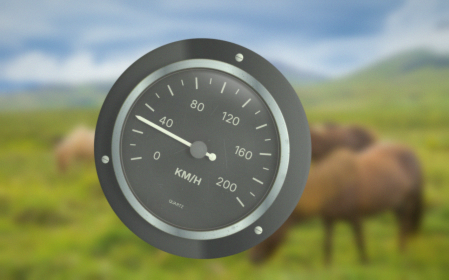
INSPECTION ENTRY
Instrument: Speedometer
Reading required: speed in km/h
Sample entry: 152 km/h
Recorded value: 30 km/h
